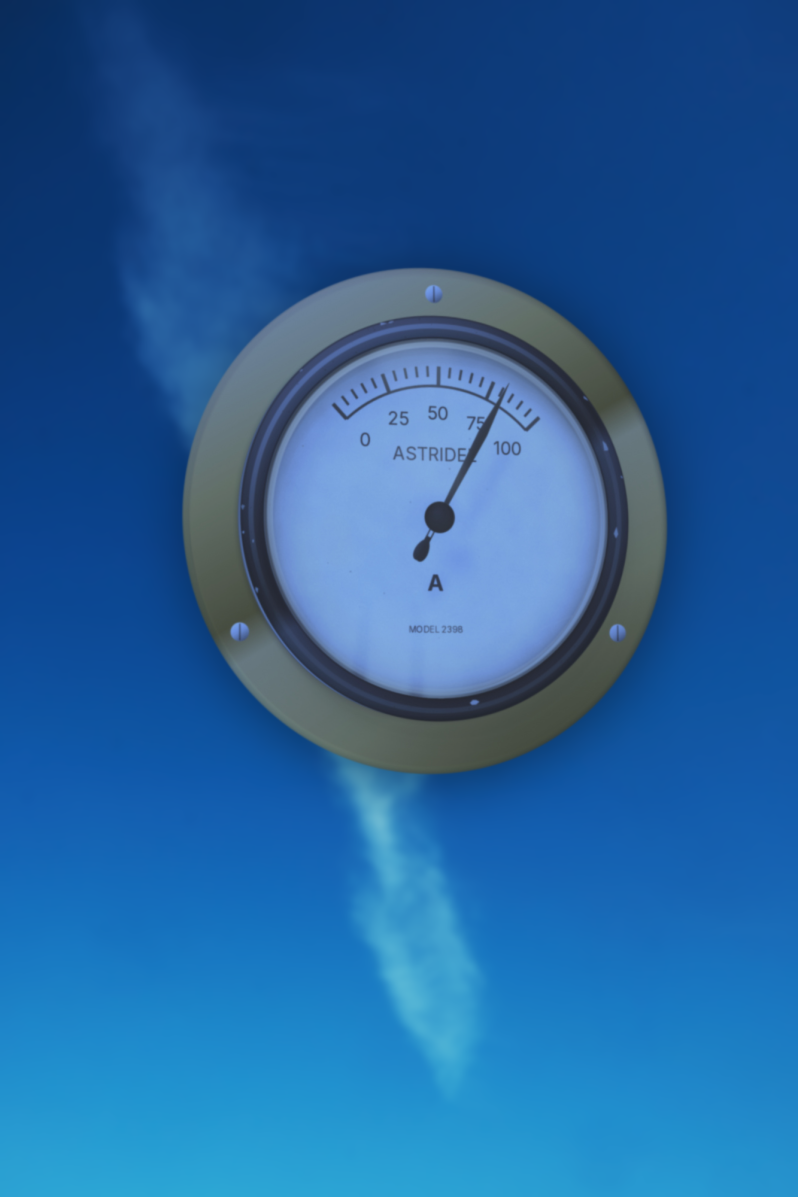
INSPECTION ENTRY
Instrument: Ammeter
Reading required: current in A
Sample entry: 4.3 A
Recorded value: 80 A
